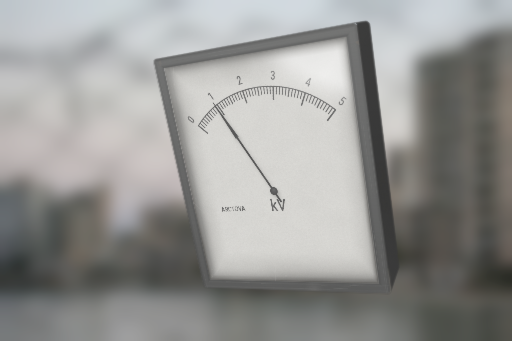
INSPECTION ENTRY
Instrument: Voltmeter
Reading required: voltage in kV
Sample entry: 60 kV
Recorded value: 1 kV
